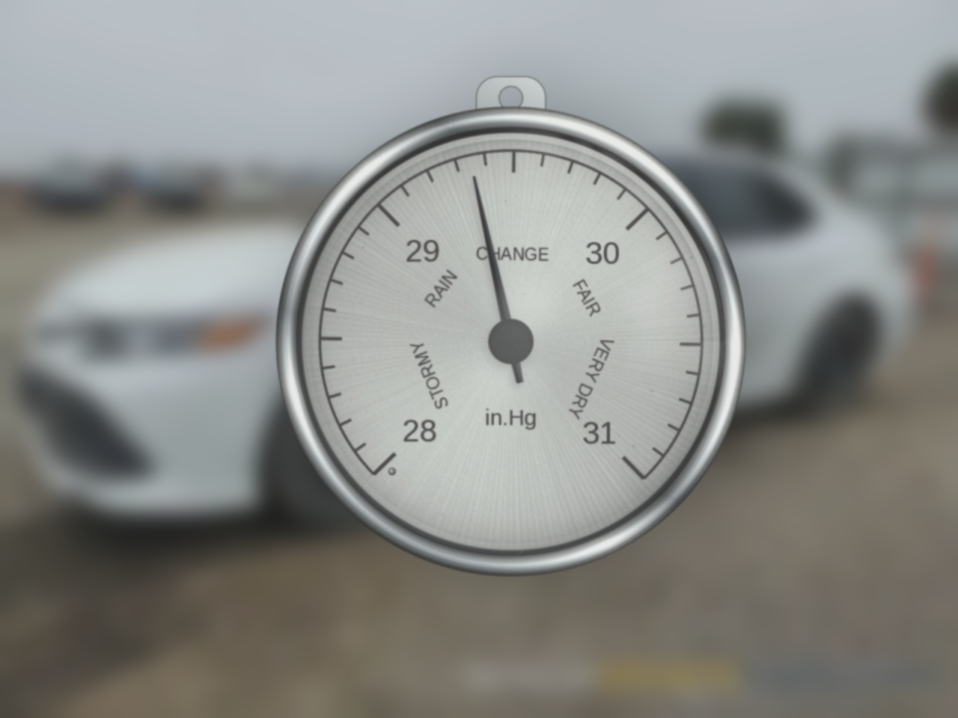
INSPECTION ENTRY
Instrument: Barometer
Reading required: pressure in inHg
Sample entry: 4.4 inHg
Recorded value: 29.35 inHg
